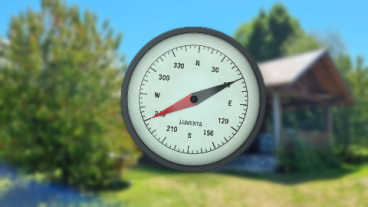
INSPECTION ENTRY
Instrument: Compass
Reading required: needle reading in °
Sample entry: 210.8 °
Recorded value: 240 °
